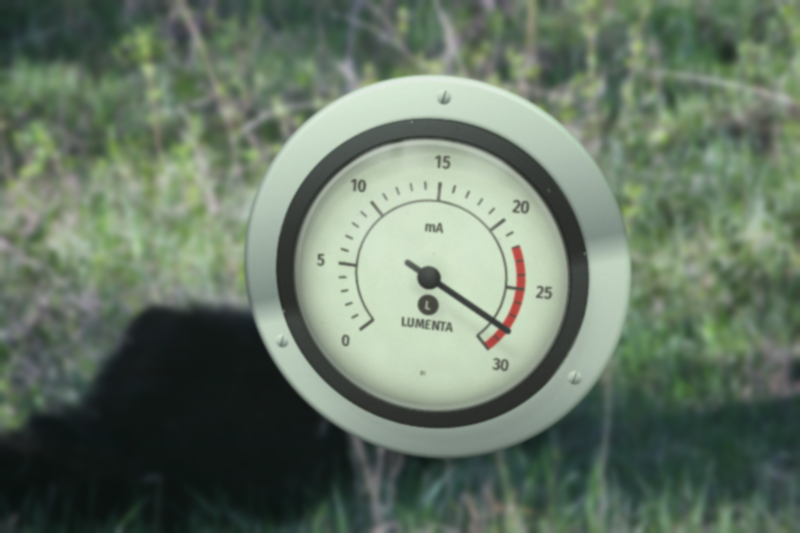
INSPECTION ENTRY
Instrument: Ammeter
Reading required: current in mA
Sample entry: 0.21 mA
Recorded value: 28 mA
